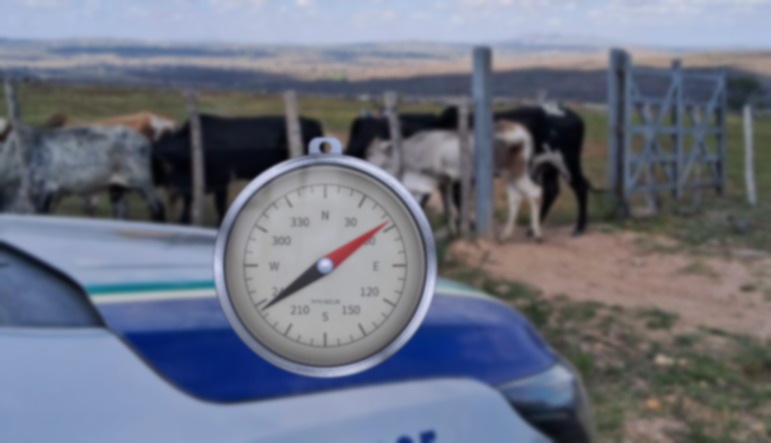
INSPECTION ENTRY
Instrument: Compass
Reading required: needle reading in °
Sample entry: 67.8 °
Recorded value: 55 °
